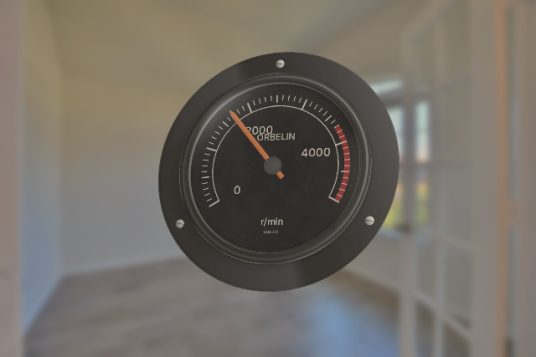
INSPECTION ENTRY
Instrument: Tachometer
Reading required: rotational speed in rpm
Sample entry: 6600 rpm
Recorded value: 1700 rpm
